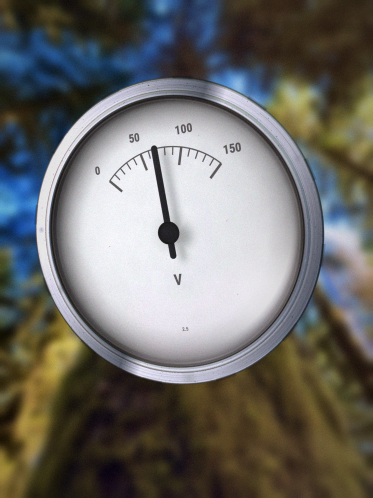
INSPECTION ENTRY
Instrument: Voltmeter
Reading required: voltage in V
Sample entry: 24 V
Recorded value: 70 V
